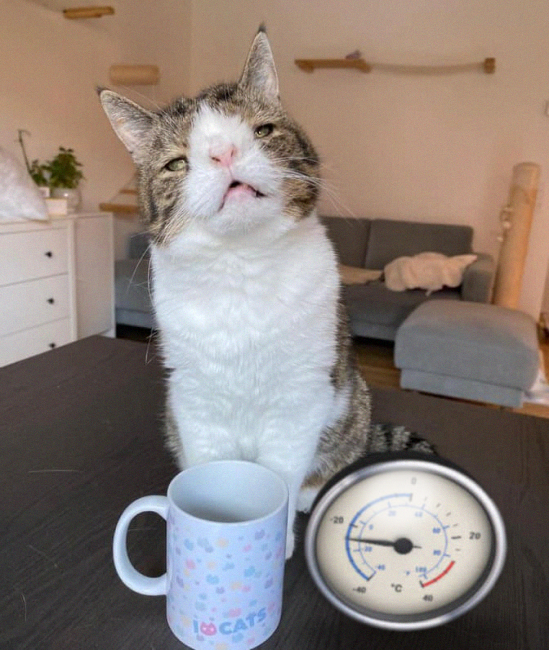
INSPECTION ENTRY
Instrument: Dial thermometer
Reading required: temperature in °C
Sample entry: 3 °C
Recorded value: -24 °C
